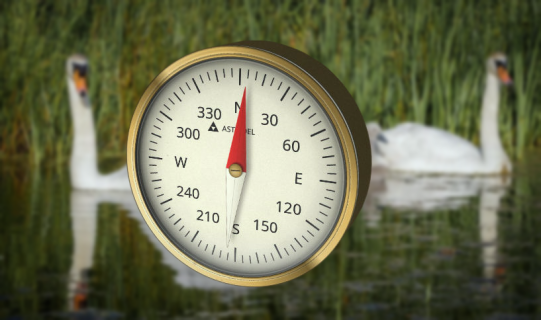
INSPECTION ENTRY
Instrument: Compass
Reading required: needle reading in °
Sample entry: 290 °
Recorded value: 5 °
